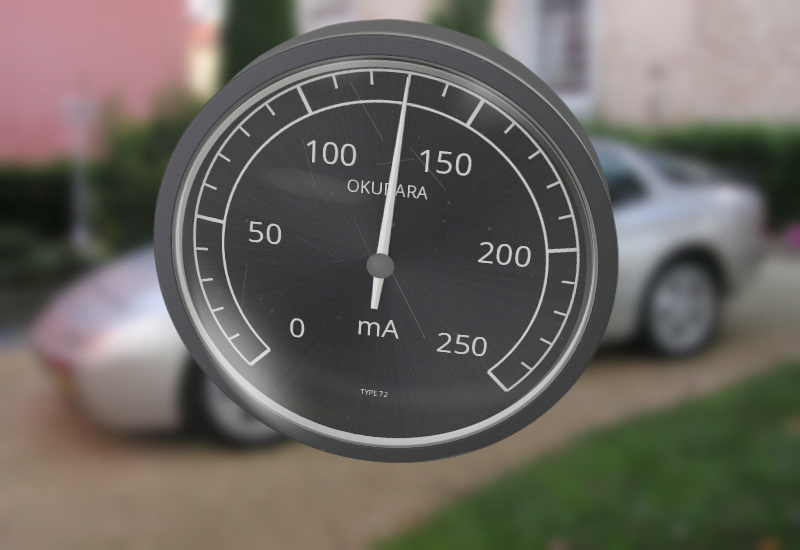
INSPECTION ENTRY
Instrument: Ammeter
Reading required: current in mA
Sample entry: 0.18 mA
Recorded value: 130 mA
